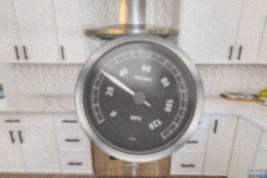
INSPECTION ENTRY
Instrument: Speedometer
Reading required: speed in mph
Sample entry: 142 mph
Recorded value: 30 mph
